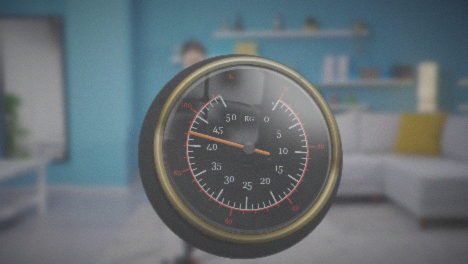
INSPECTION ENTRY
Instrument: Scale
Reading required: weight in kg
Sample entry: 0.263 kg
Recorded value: 42 kg
